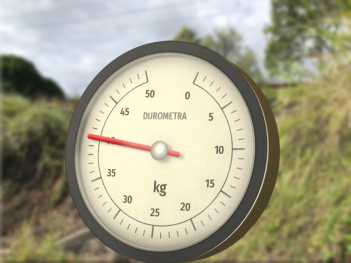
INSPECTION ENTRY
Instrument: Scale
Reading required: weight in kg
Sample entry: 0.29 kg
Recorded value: 40 kg
